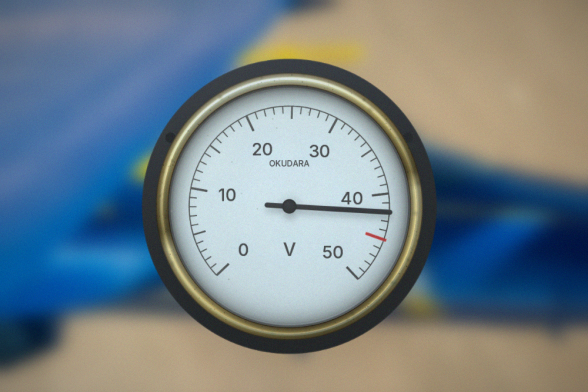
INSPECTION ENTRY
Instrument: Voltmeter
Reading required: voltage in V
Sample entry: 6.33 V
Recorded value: 42 V
